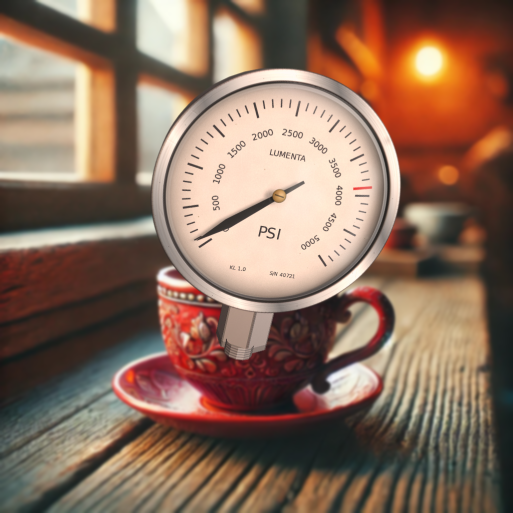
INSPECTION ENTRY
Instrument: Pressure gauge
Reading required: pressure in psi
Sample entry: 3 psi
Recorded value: 100 psi
